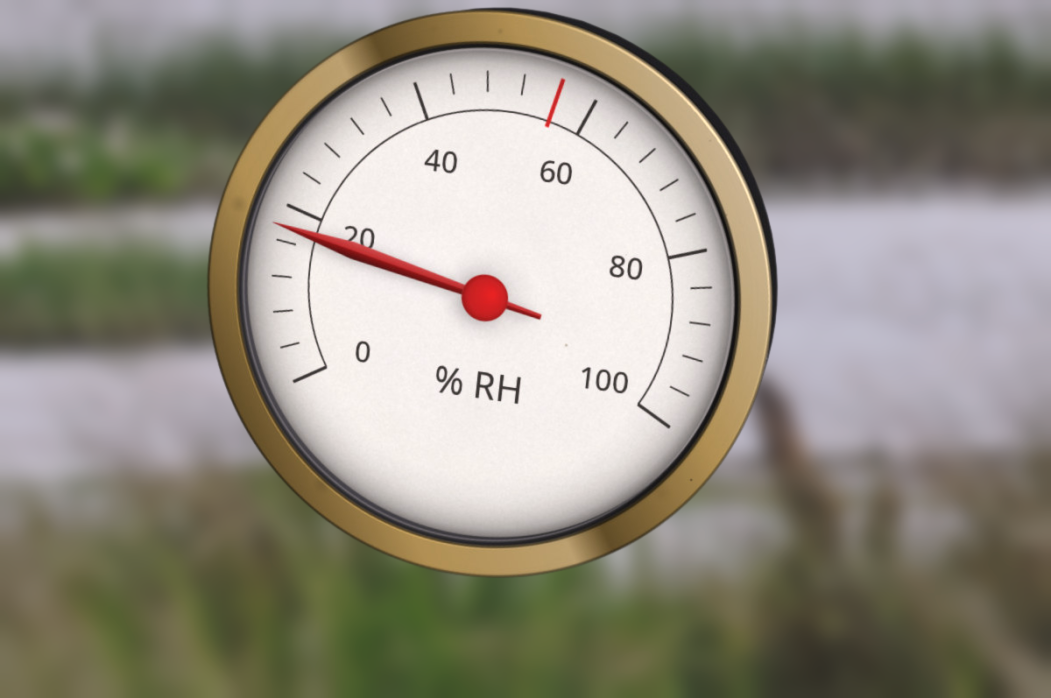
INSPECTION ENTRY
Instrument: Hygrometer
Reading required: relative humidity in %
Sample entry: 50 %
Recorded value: 18 %
